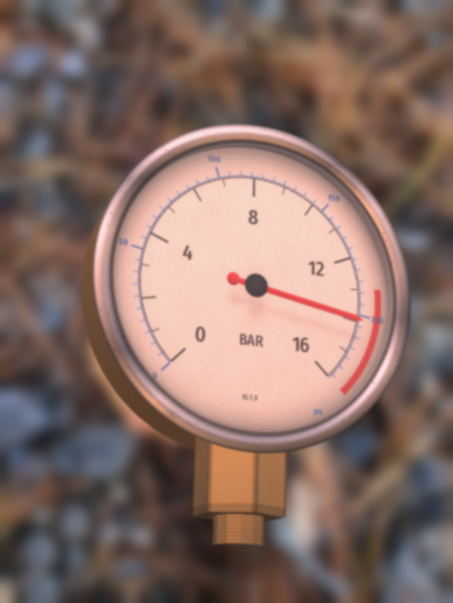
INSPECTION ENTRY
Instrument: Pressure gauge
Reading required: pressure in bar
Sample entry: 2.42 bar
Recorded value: 14 bar
